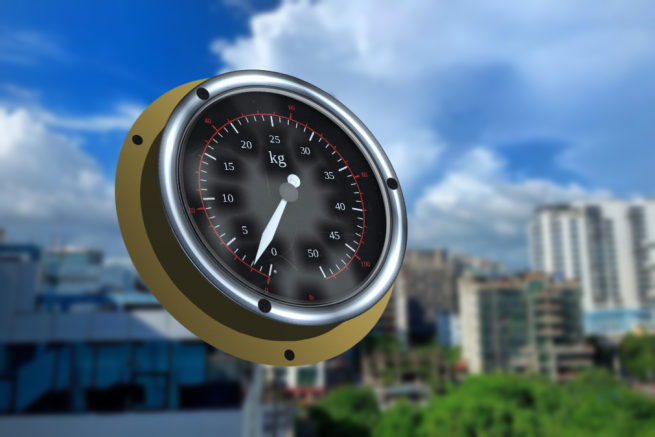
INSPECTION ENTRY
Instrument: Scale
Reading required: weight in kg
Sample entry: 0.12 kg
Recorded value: 2 kg
